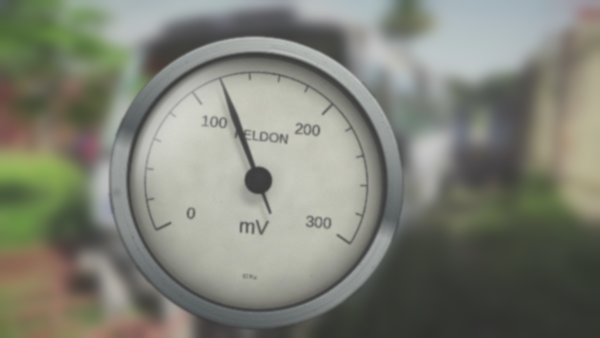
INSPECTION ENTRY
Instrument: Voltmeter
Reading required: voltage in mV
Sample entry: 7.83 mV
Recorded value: 120 mV
